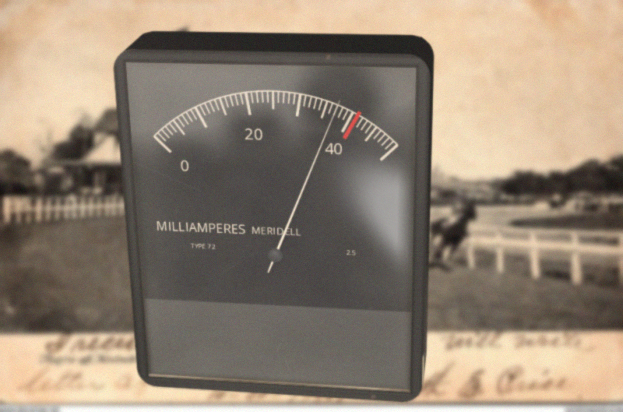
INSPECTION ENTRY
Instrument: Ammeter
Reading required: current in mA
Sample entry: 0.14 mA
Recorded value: 37 mA
